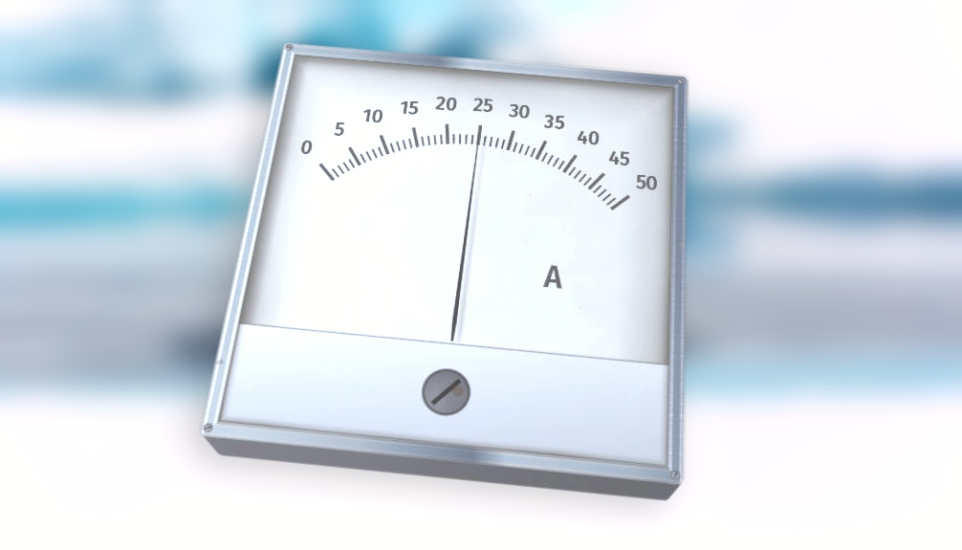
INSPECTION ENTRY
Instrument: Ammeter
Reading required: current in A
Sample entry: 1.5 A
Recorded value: 25 A
